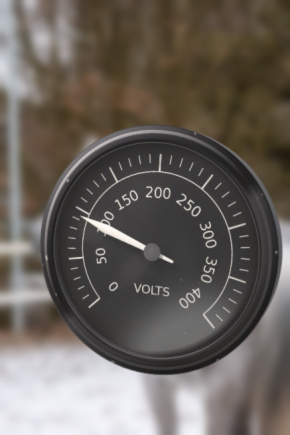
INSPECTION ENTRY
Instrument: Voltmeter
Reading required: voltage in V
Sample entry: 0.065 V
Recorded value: 95 V
